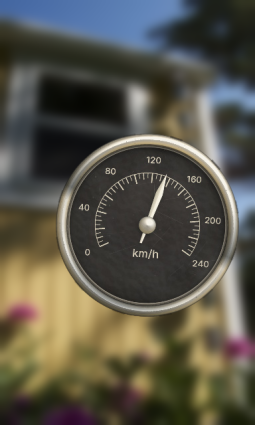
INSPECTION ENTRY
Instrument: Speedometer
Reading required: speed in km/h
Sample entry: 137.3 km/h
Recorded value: 135 km/h
